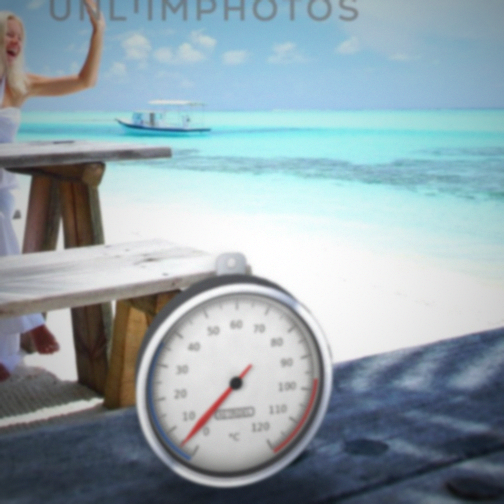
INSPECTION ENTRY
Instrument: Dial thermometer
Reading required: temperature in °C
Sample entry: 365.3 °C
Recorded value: 5 °C
